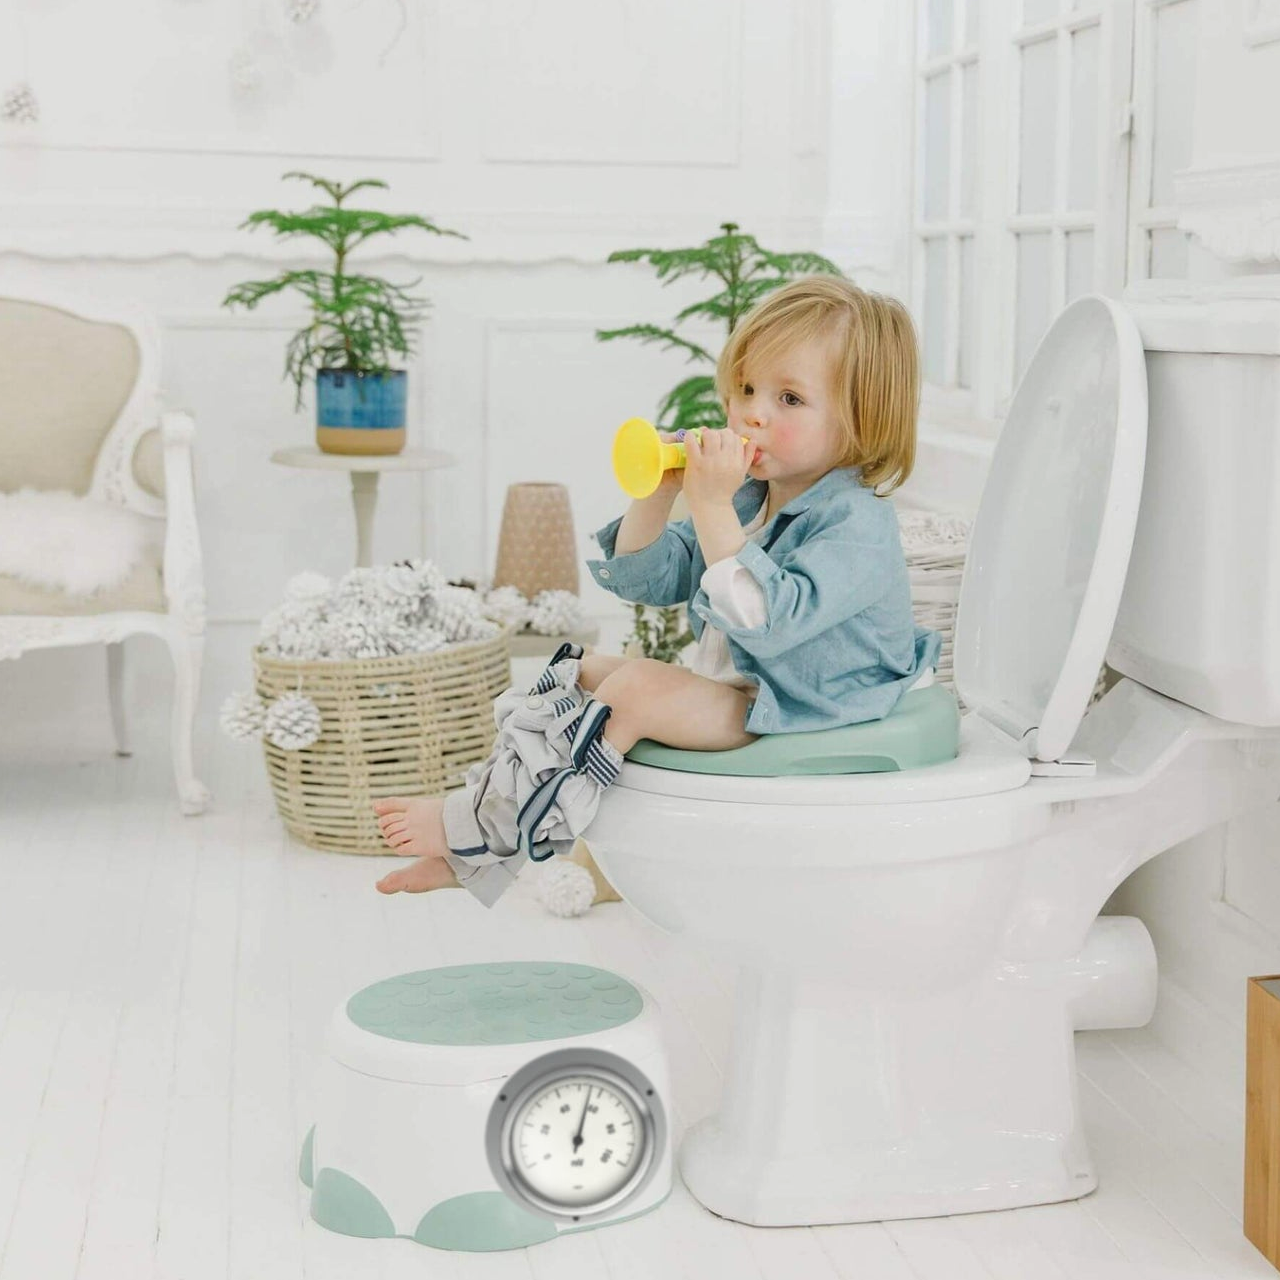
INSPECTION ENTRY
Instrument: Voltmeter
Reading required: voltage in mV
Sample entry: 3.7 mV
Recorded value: 55 mV
